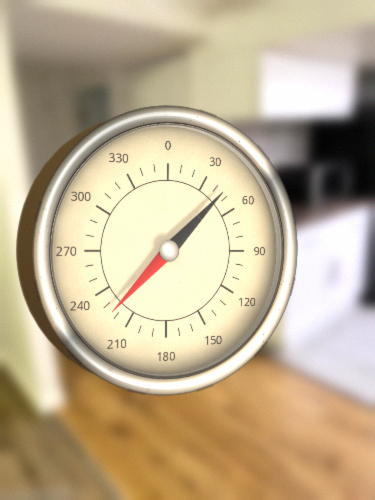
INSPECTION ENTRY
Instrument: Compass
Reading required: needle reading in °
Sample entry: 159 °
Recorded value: 225 °
